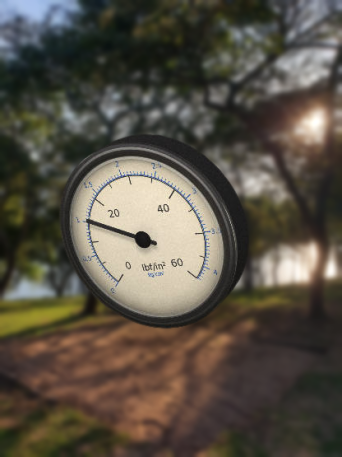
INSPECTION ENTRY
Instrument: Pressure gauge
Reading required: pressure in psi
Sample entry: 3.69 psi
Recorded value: 15 psi
